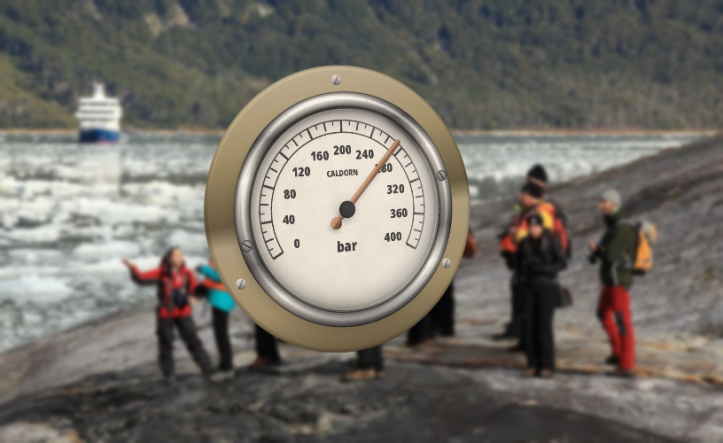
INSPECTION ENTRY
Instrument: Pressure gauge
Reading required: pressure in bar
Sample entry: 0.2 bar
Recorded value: 270 bar
